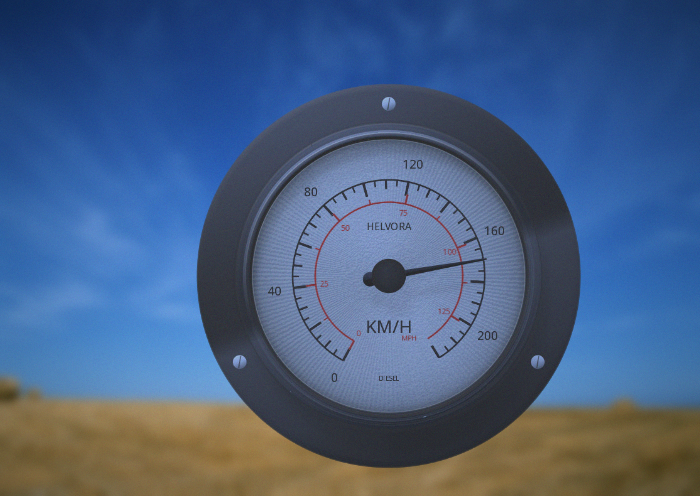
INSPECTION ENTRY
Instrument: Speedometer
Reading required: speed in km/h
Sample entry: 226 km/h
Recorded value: 170 km/h
